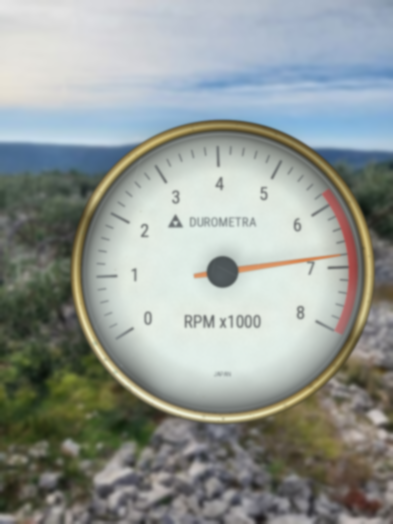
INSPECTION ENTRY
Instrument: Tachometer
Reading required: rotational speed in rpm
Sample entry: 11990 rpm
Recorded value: 6800 rpm
